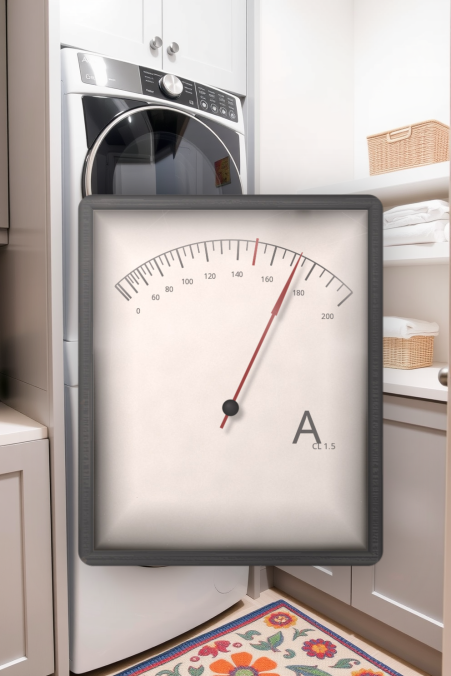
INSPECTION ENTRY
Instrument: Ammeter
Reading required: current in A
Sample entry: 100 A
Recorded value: 172.5 A
